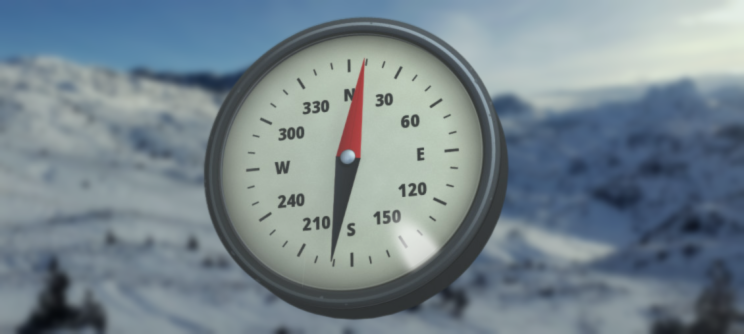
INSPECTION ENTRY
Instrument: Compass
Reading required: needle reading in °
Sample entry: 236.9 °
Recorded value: 10 °
